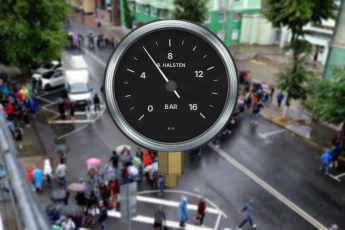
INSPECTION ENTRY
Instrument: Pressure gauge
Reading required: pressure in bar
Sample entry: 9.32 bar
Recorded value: 6 bar
